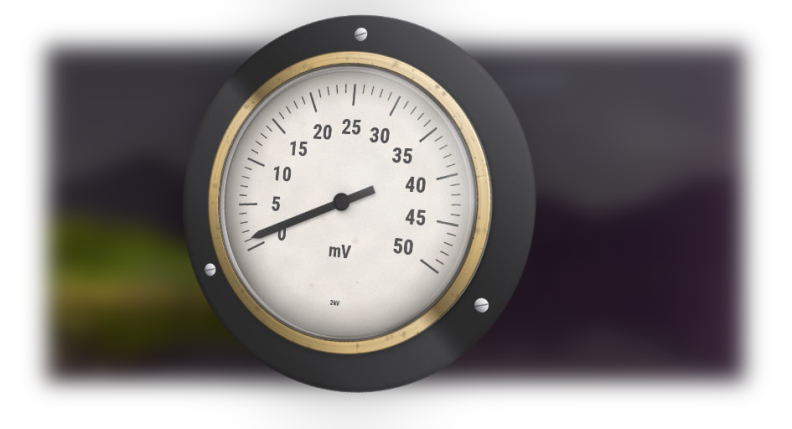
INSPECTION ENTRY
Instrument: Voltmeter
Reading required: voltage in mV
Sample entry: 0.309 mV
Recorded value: 1 mV
